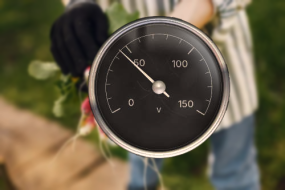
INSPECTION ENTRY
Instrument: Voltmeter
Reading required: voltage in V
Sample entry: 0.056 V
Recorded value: 45 V
